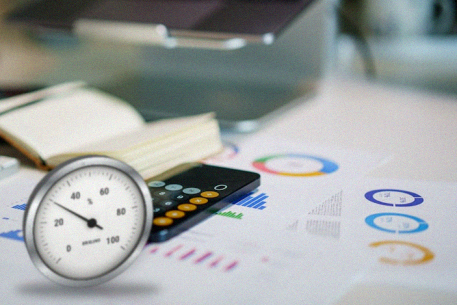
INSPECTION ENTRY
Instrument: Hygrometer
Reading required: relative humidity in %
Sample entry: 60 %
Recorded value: 30 %
